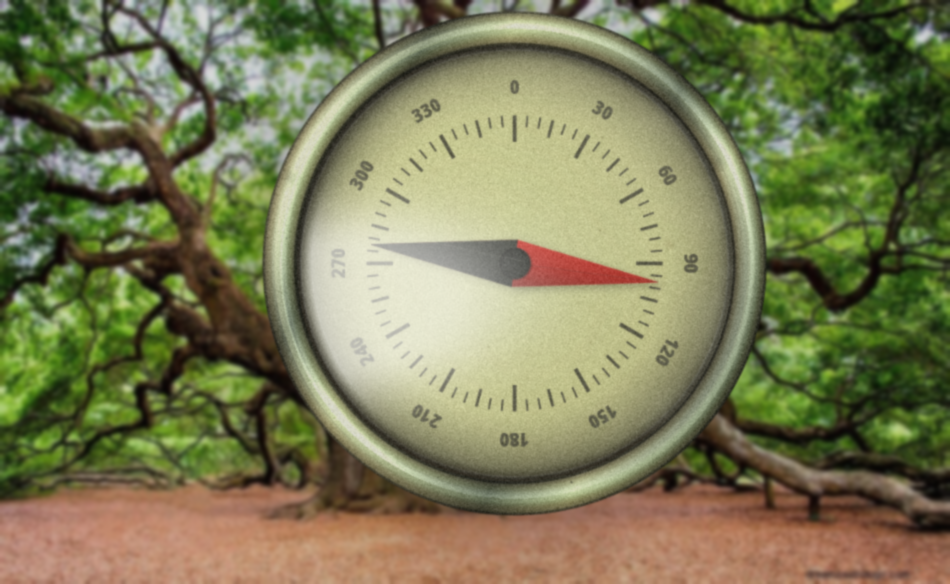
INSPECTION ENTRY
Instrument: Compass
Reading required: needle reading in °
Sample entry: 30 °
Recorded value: 97.5 °
